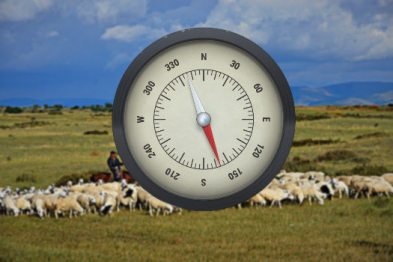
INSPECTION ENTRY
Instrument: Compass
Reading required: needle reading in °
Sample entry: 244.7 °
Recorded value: 160 °
